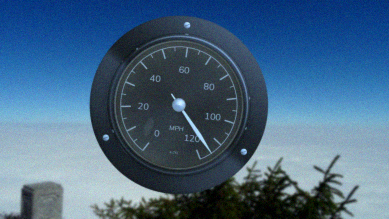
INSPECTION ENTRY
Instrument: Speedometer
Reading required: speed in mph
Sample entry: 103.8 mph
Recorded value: 115 mph
